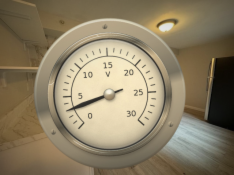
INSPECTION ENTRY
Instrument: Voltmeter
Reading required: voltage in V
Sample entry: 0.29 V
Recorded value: 3 V
